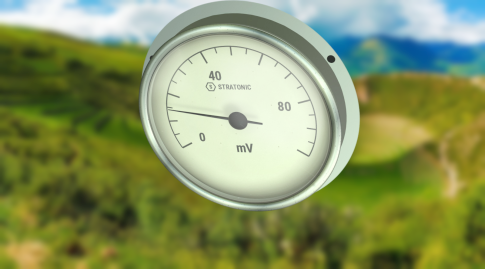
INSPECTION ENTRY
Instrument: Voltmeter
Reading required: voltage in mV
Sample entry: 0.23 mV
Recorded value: 15 mV
